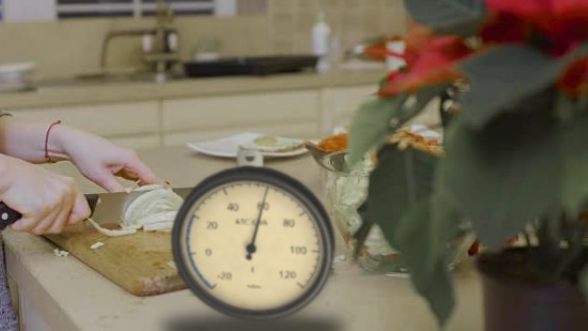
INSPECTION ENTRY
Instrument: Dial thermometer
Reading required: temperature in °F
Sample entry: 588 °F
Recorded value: 60 °F
